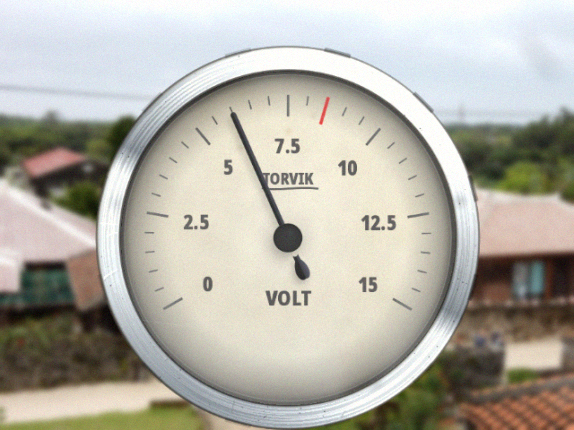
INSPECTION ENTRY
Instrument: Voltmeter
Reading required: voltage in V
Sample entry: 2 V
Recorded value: 6 V
